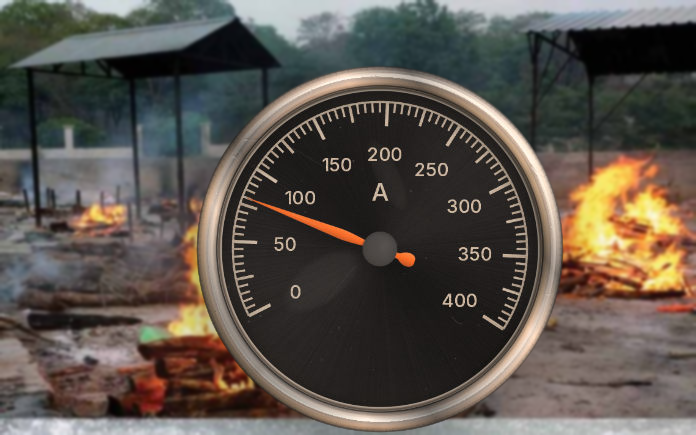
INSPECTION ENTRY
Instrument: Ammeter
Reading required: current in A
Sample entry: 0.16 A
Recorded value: 80 A
